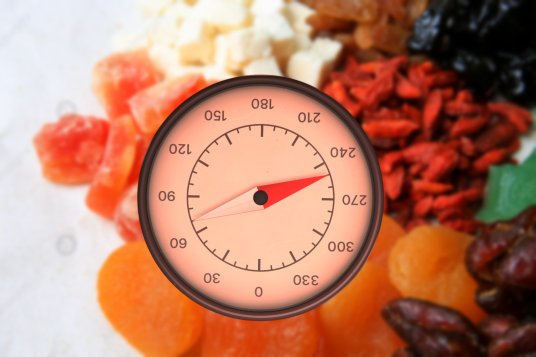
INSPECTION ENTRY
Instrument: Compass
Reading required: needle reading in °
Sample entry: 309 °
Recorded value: 250 °
